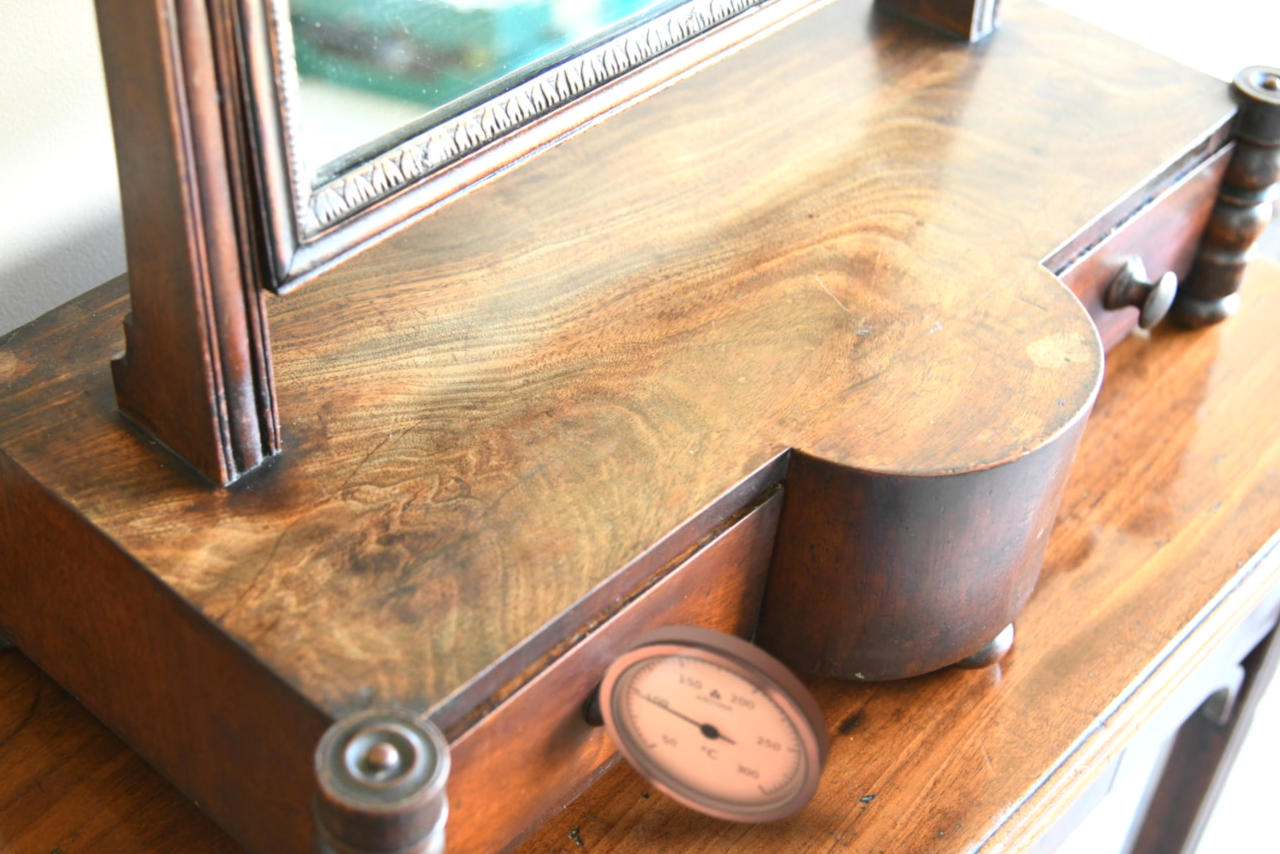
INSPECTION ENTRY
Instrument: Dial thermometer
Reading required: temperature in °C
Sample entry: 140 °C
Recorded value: 100 °C
